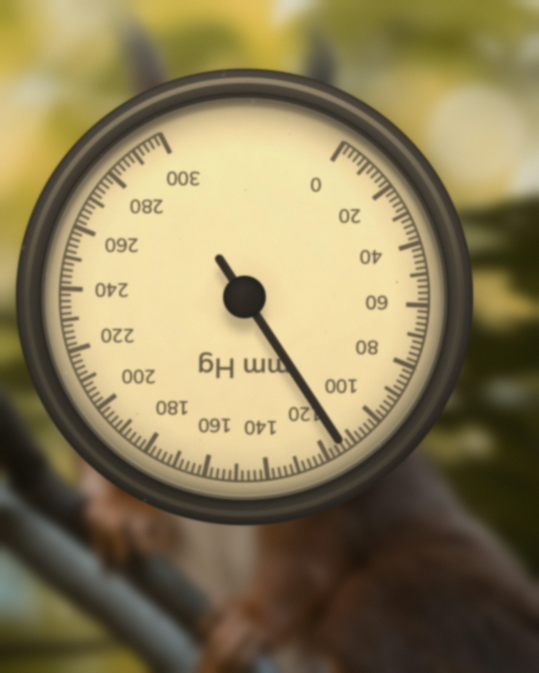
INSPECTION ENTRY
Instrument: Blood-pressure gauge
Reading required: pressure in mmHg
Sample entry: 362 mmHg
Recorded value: 114 mmHg
